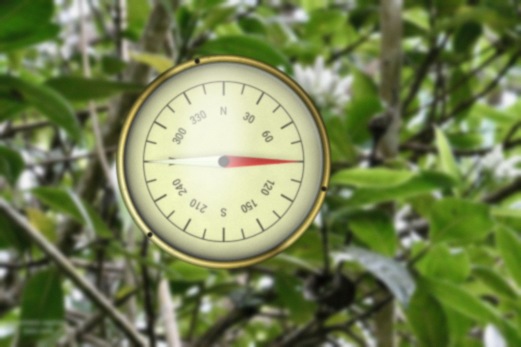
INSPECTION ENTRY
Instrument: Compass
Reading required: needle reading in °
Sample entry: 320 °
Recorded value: 90 °
